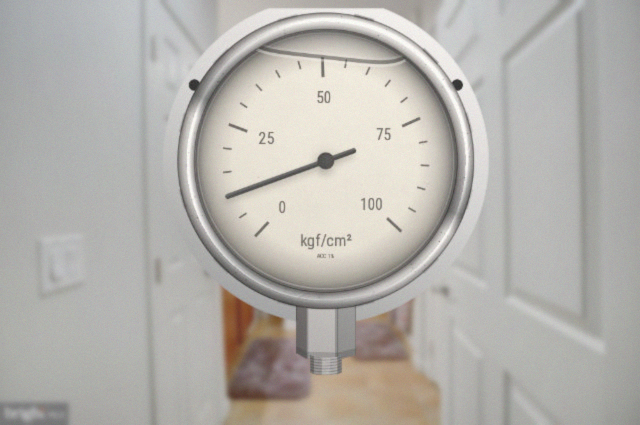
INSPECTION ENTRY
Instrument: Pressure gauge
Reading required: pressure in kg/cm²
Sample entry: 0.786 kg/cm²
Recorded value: 10 kg/cm²
